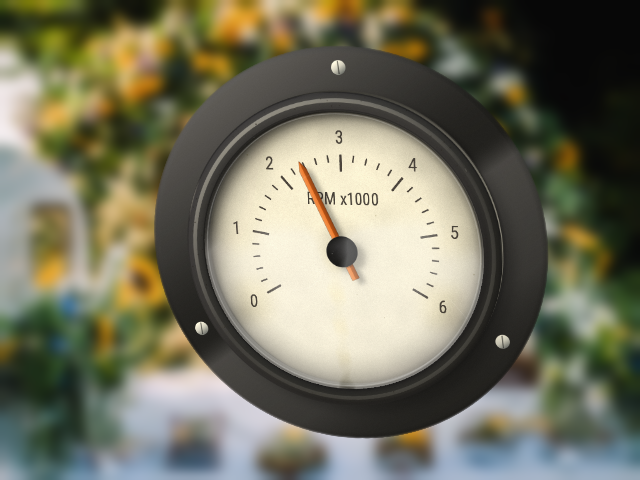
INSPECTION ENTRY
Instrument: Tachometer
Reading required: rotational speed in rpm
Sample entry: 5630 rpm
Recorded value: 2400 rpm
